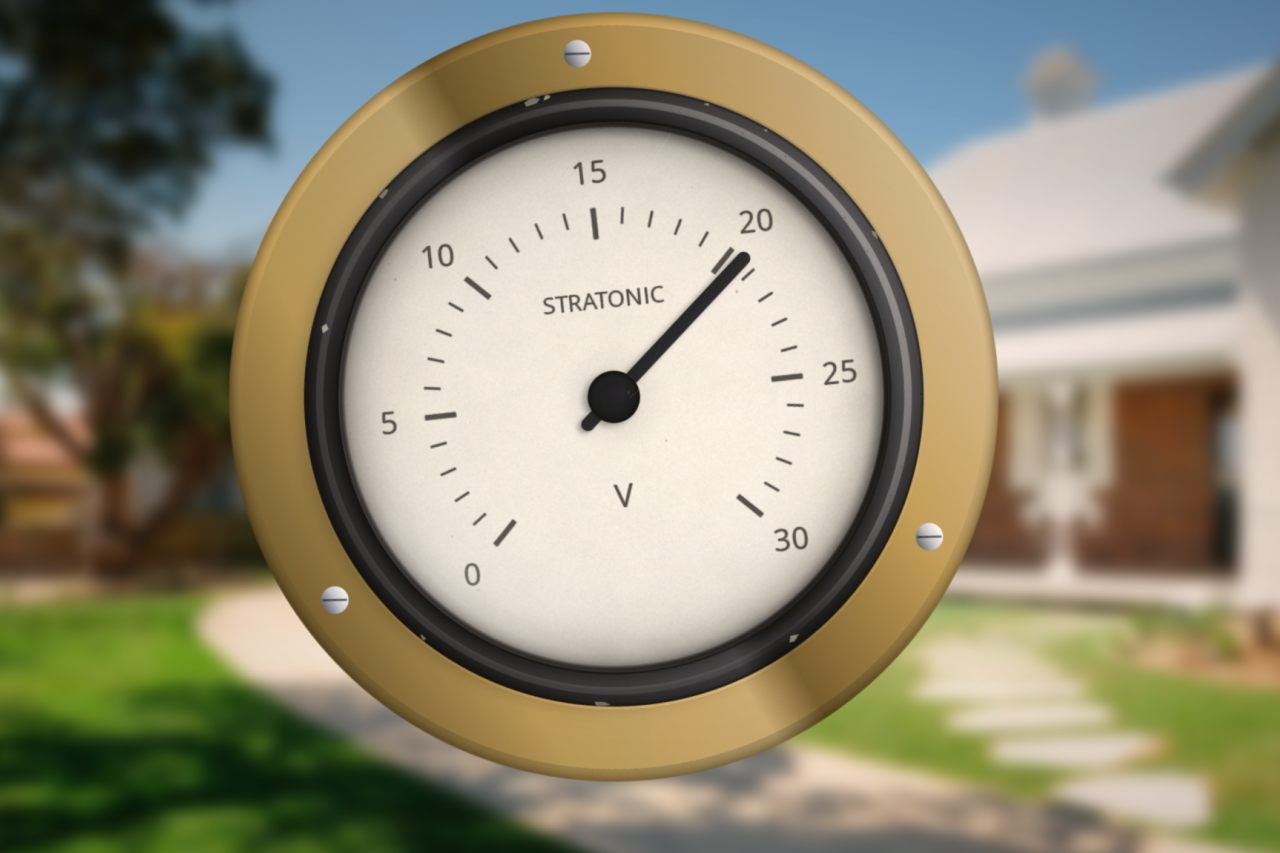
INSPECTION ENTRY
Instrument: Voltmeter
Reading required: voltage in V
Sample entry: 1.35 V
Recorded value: 20.5 V
